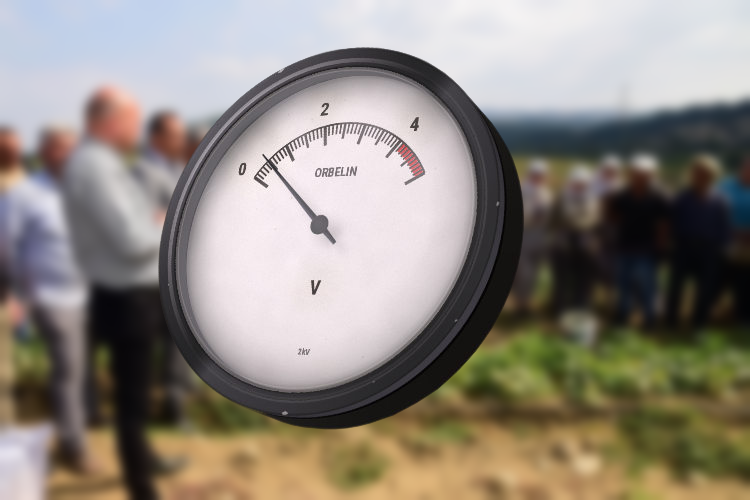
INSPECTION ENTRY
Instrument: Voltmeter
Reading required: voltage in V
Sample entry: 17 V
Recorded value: 0.5 V
